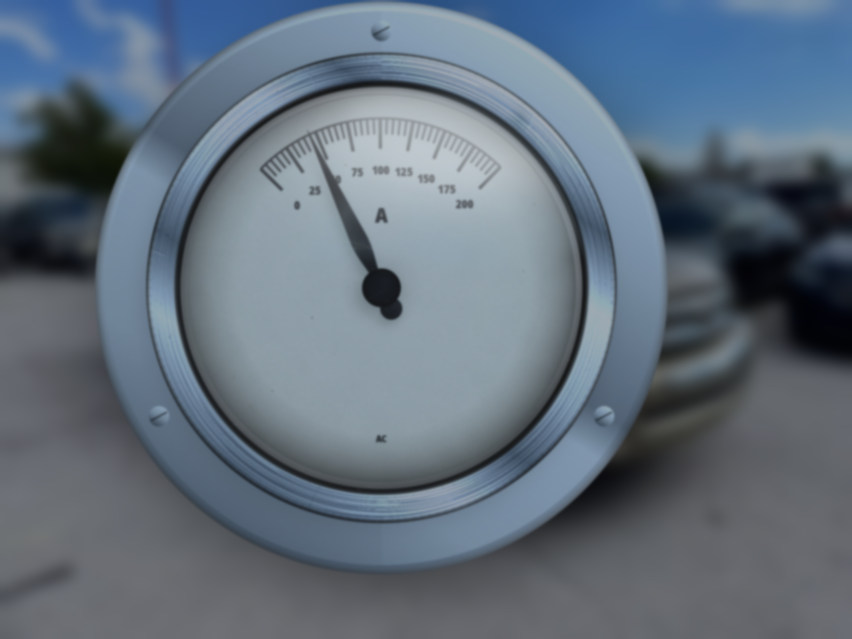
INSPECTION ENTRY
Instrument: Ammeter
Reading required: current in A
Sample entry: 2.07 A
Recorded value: 45 A
